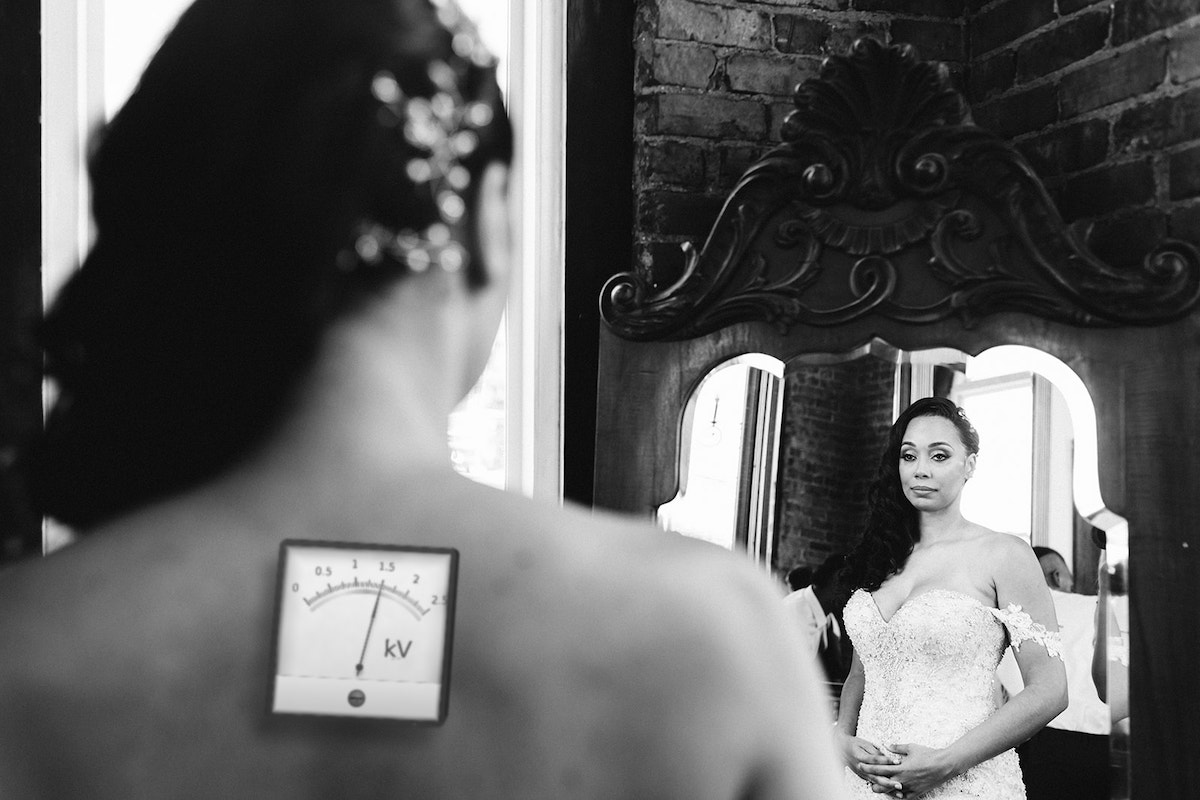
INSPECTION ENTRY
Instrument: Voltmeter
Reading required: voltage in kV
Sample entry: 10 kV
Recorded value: 1.5 kV
